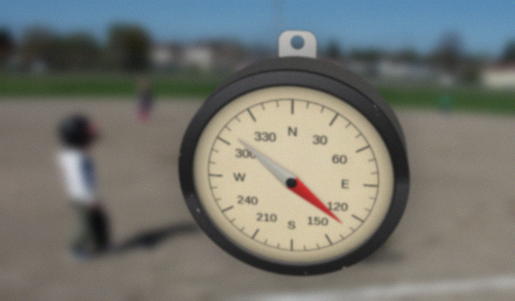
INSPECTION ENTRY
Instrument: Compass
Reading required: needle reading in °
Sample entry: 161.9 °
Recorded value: 130 °
